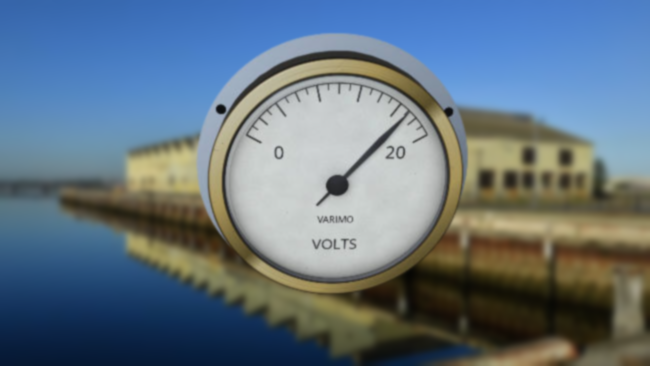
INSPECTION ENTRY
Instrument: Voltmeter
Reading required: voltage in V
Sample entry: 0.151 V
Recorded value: 17 V
